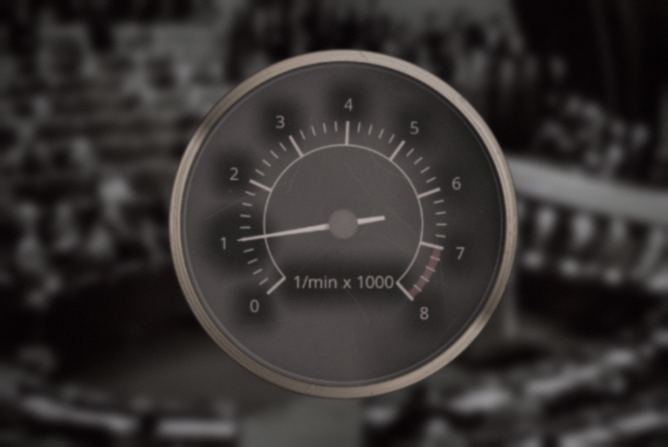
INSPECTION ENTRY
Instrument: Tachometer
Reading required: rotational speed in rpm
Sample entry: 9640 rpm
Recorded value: 1000 rpm
